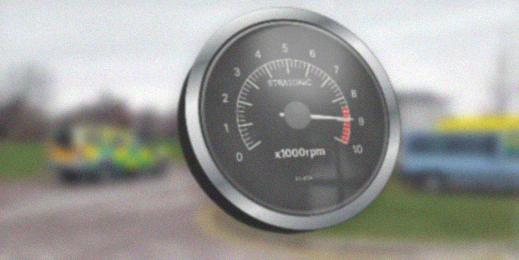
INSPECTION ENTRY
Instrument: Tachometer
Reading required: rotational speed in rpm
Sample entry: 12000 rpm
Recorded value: 9000 rpm
